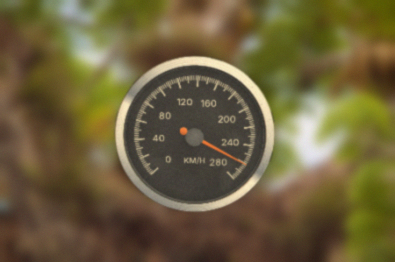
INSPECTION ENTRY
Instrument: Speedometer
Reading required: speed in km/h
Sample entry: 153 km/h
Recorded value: 260 km/h
